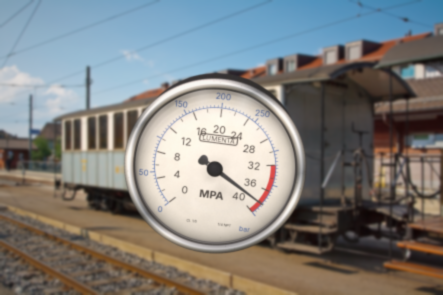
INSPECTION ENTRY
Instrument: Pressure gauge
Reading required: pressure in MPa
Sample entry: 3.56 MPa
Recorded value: 38 MPa
